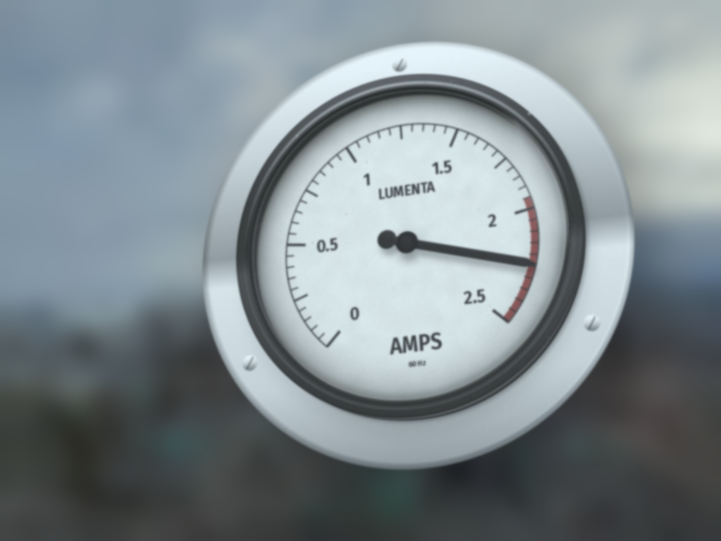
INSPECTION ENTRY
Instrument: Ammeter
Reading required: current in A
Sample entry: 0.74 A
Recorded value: 2.25 A
